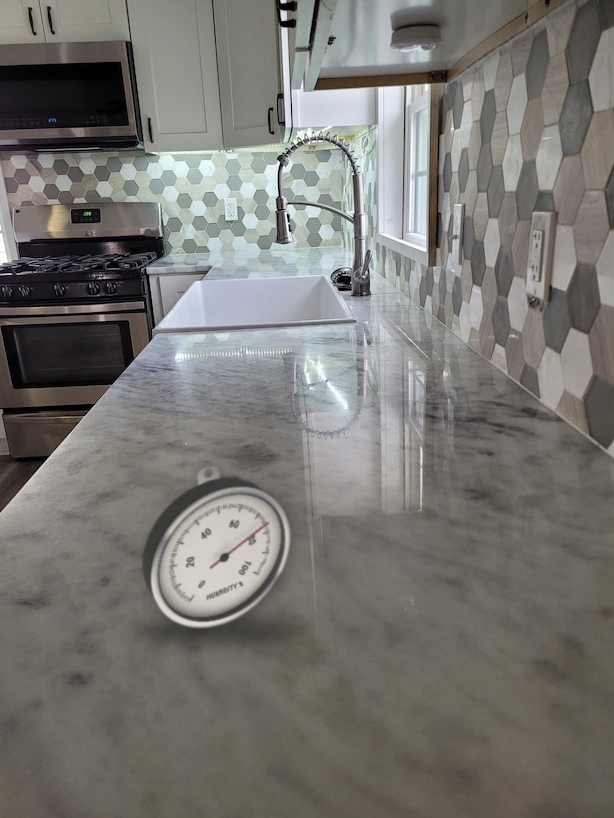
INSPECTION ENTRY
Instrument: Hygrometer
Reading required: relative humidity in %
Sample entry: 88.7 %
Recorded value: 75 %
